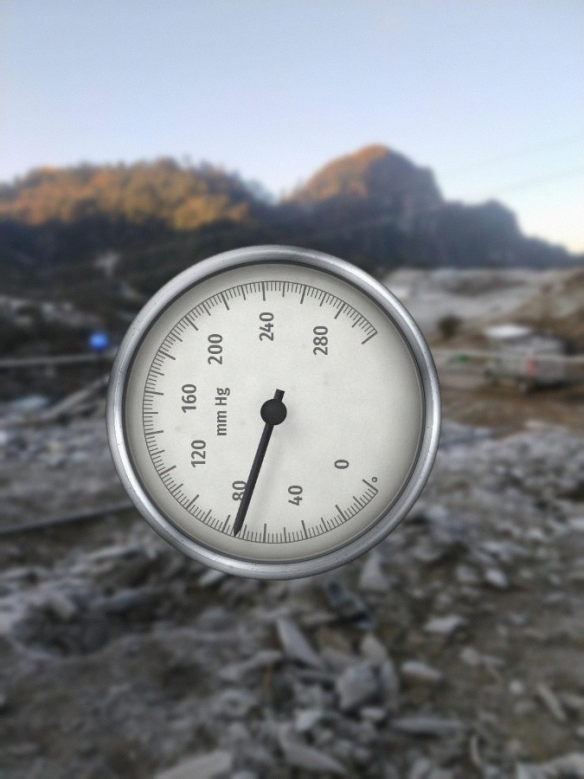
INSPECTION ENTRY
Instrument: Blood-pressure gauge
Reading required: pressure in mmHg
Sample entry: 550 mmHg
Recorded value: 74 mmHg
